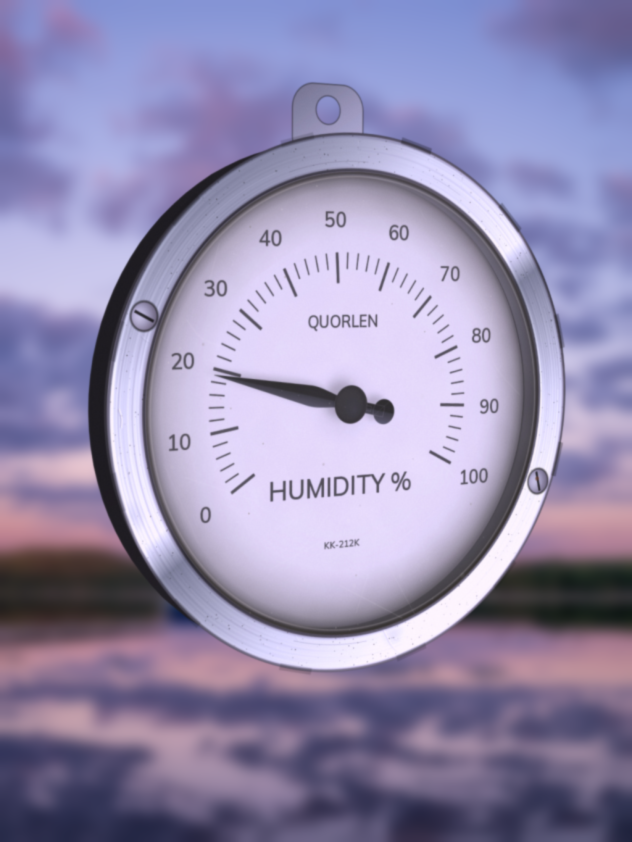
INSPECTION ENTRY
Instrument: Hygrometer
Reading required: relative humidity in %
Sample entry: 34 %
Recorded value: 19 %
